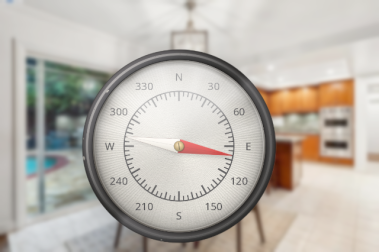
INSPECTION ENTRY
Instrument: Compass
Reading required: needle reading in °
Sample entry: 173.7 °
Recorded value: 100 °
